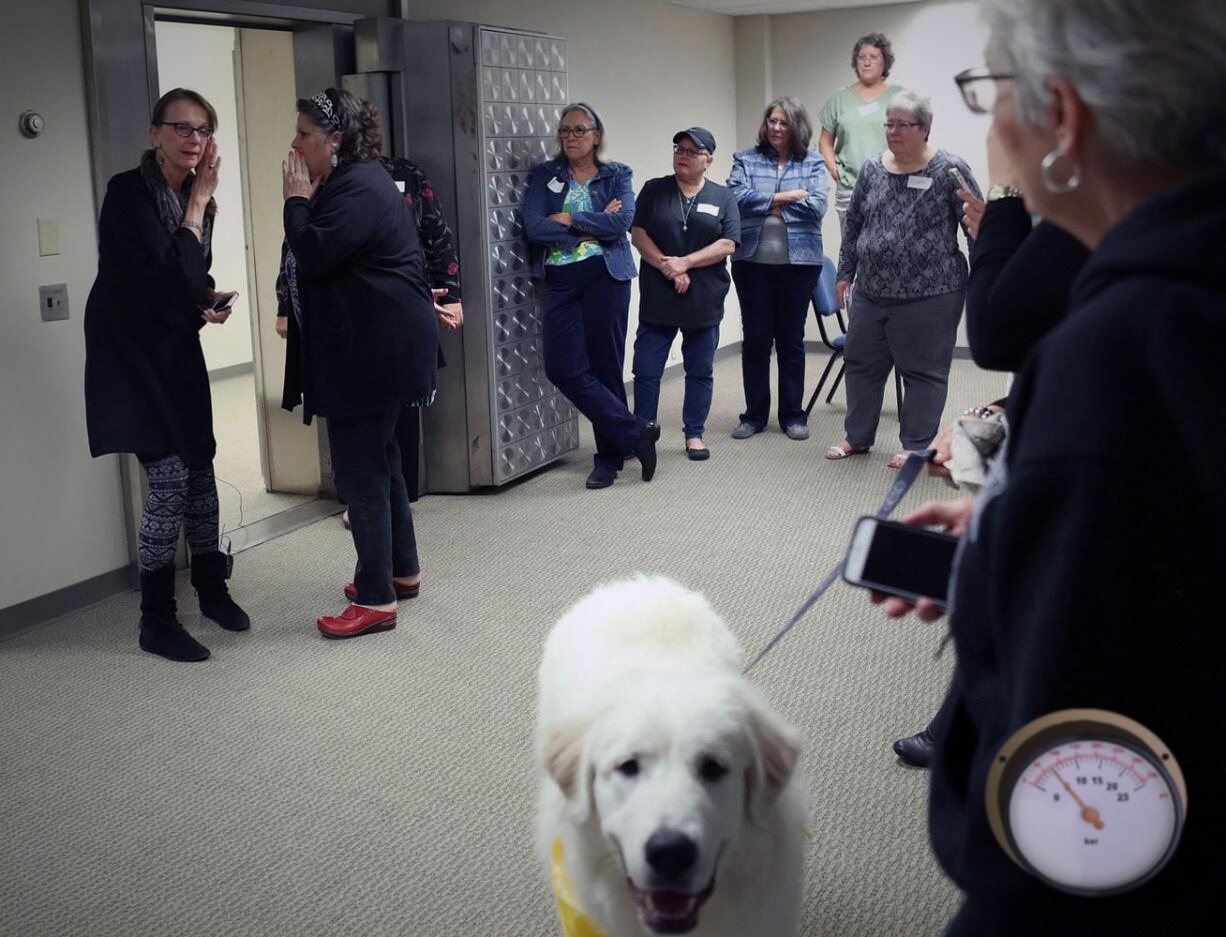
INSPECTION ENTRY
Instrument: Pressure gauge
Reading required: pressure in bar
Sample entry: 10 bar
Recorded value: 5 bar
